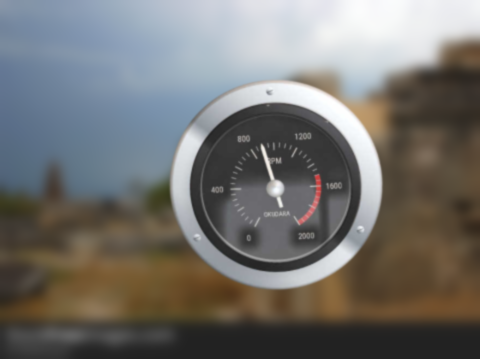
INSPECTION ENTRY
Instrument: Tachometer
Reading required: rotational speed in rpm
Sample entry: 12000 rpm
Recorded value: 900 rpm
